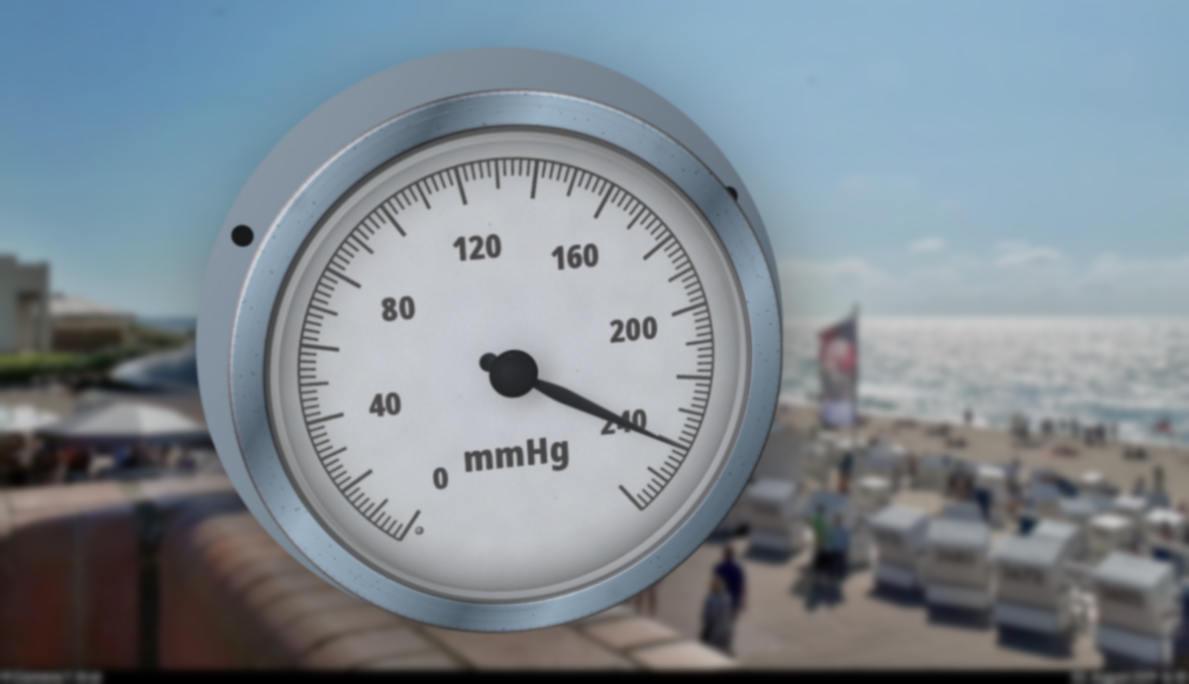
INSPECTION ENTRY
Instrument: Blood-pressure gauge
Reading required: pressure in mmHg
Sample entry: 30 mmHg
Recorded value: 240 mmHg
